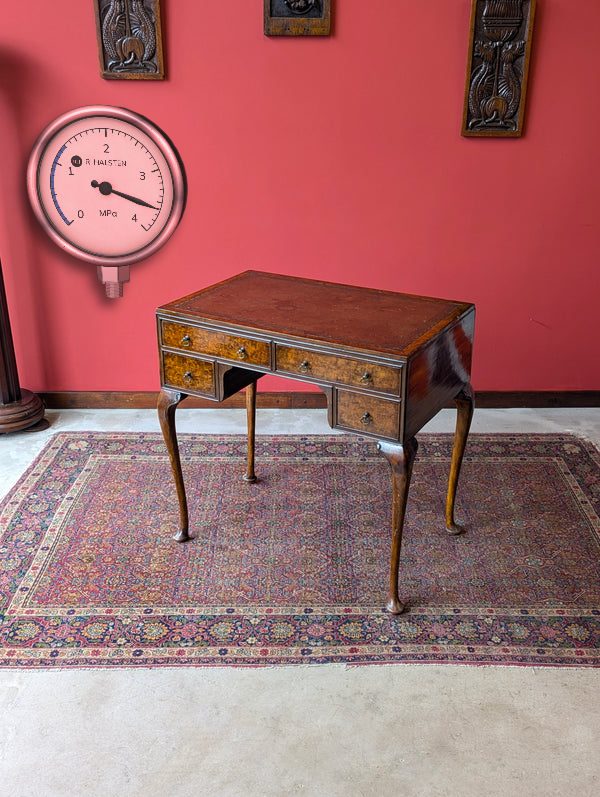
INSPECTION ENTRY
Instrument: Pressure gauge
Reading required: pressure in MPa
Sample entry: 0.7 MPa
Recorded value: 3.6 MPa
